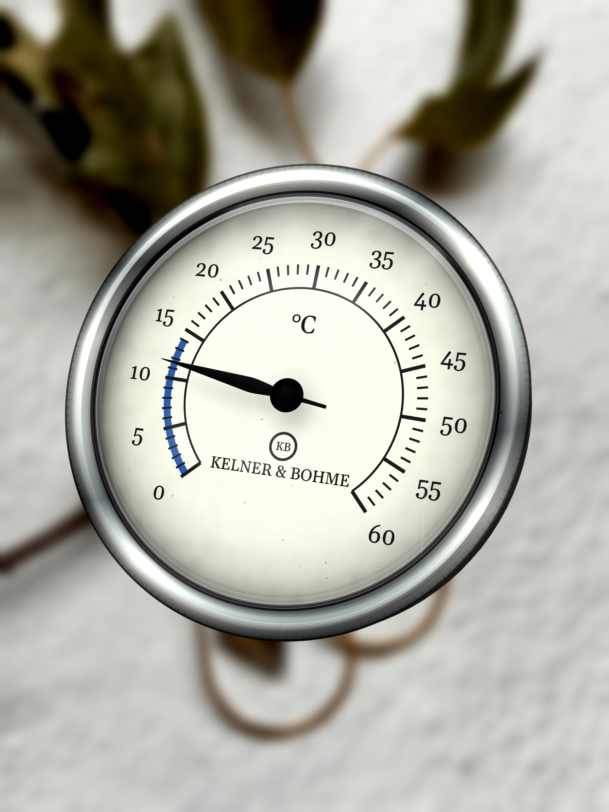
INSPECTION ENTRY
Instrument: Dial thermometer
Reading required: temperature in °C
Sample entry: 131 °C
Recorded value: 11.5 °C
